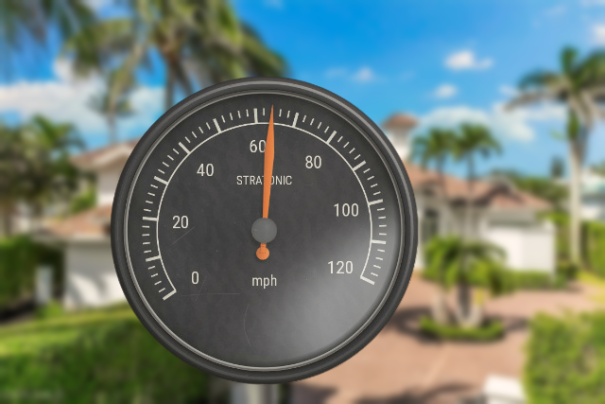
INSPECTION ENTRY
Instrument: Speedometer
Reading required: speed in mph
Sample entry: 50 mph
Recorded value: 64 mph
